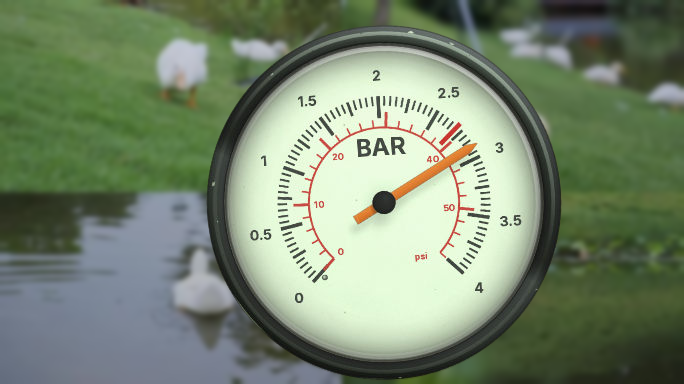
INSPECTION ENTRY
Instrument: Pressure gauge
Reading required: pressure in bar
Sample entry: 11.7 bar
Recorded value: 2.9 bar
